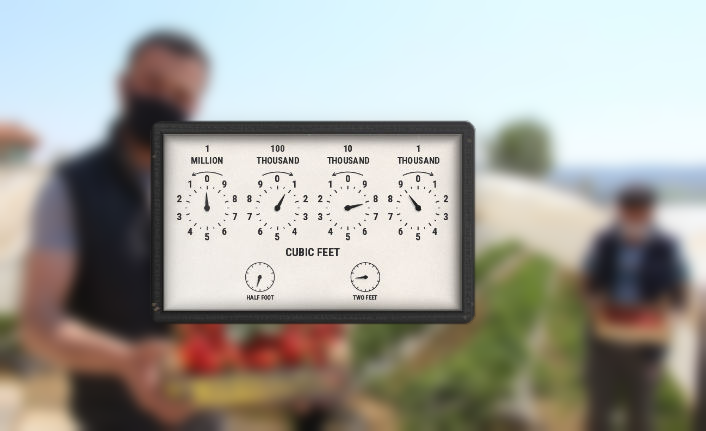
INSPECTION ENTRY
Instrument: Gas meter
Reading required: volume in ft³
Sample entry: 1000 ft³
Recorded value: 7900 ft³
